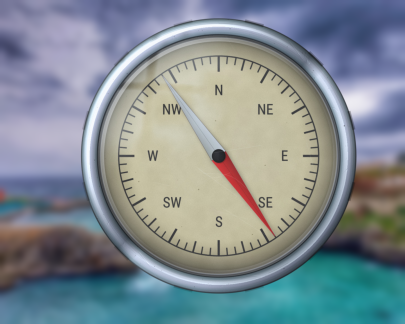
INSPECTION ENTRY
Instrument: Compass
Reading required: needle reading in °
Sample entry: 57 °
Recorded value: 145 °
